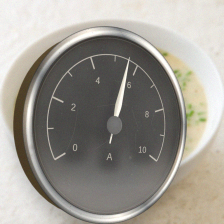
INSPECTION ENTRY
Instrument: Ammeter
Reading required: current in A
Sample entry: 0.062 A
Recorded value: 5.5 A
